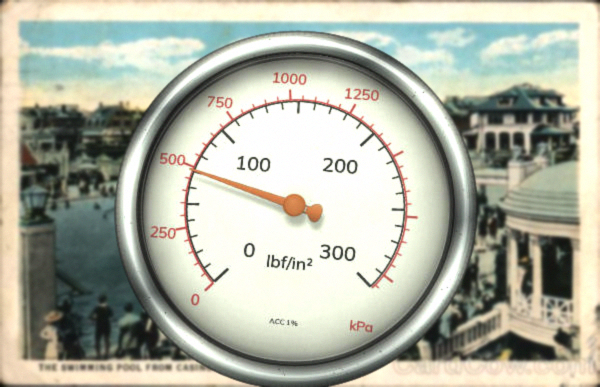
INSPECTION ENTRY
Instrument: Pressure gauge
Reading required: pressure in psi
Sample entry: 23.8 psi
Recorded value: 70 psi
